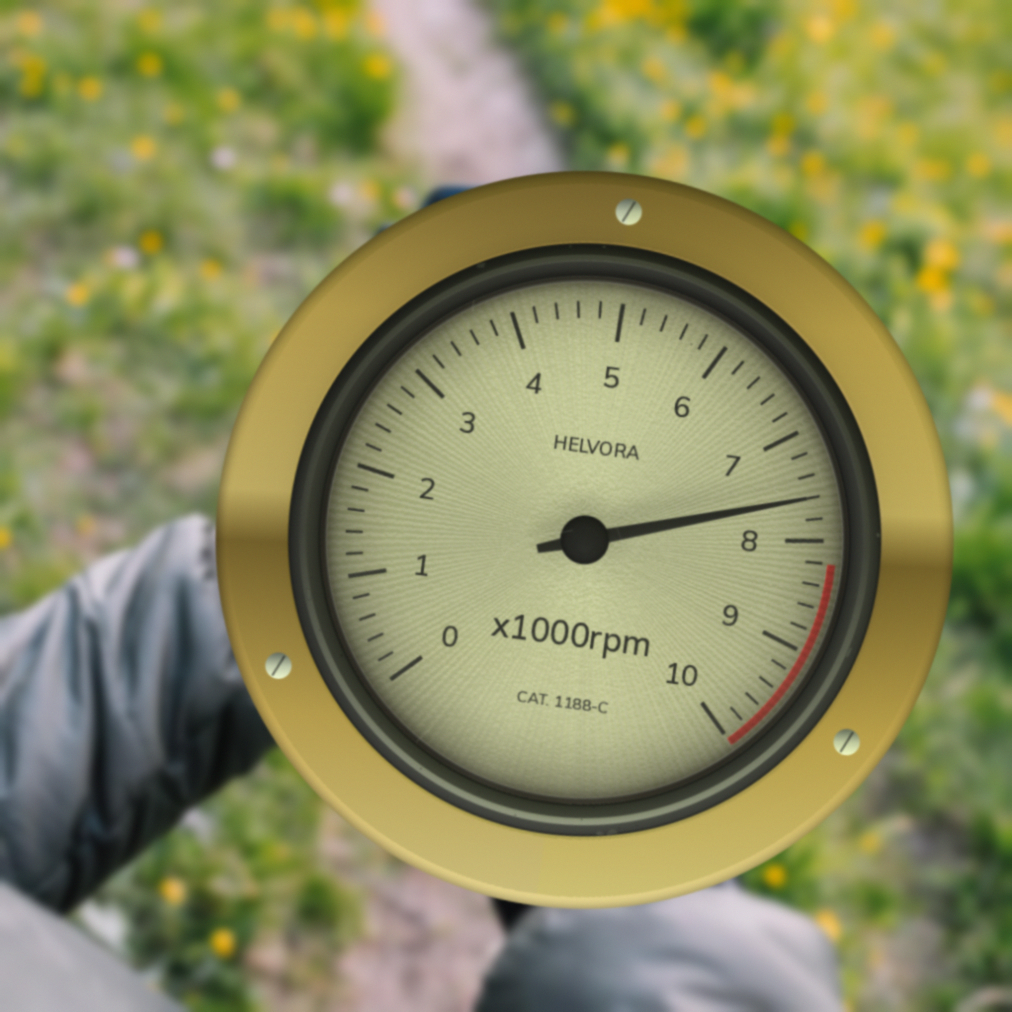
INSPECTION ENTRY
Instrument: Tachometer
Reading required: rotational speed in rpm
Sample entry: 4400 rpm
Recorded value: 7600 rpm
